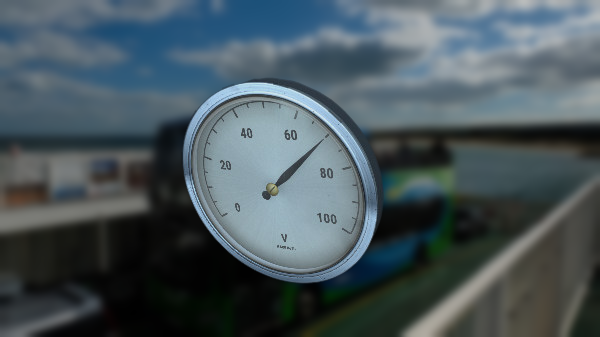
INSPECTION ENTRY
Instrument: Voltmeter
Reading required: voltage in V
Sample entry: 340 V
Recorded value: 70 V
